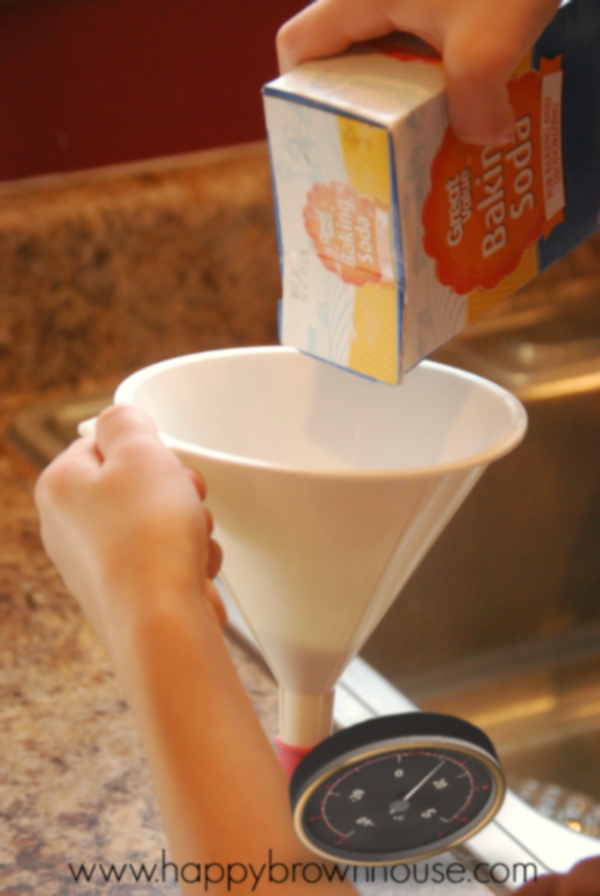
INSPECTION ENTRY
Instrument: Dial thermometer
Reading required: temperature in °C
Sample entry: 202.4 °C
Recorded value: 10 °C
